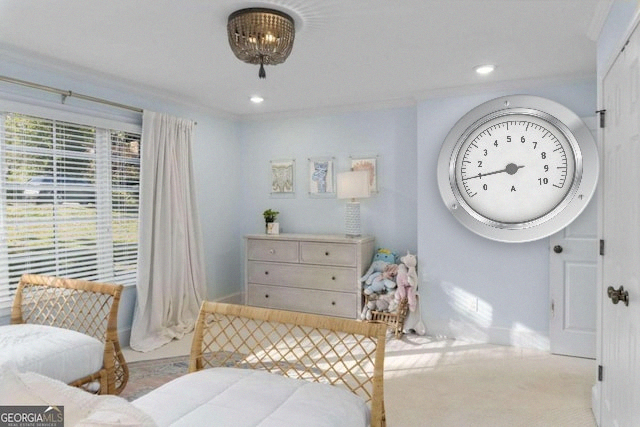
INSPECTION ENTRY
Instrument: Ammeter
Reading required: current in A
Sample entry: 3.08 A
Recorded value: 1 A
